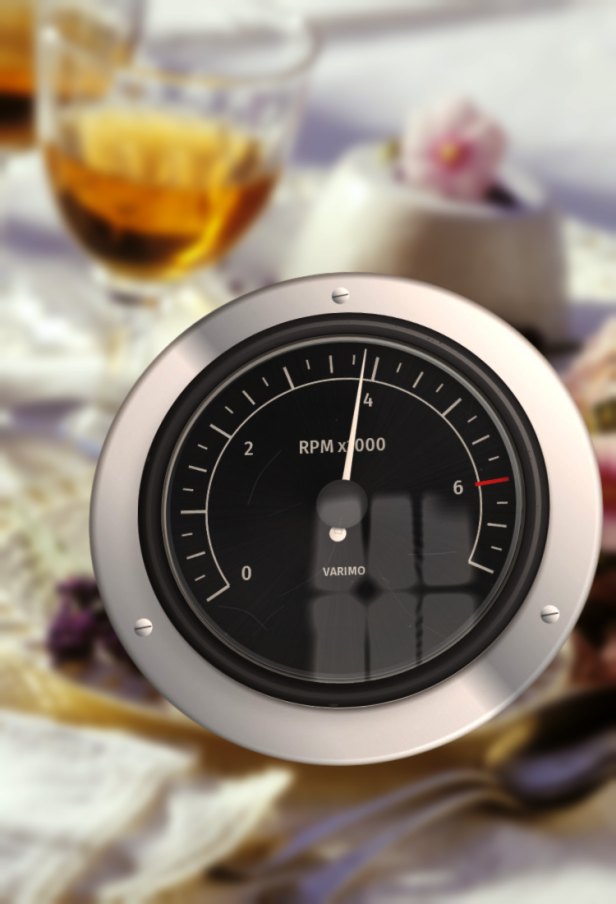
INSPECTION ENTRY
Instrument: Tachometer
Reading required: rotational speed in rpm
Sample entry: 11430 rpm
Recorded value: 3875 rpm
